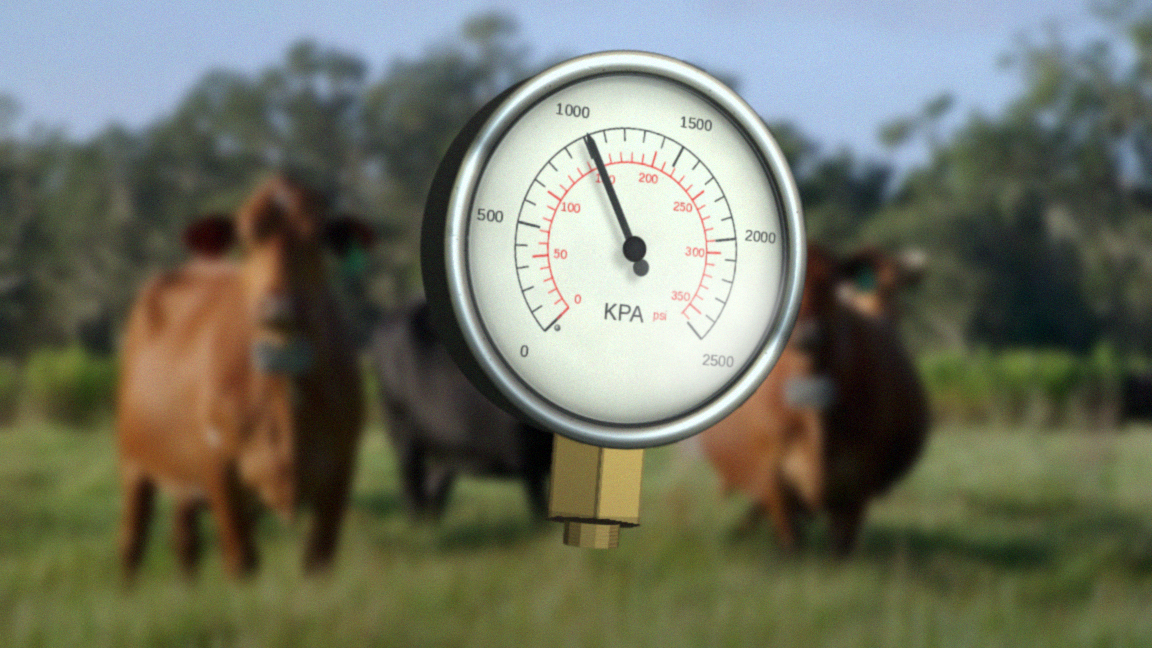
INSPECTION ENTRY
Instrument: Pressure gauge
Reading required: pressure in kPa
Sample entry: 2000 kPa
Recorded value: 1000 kPa
